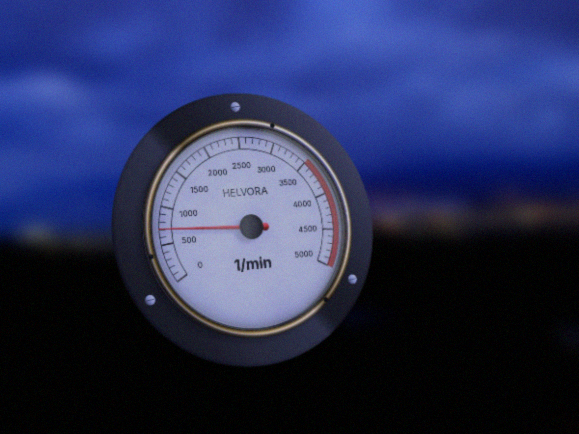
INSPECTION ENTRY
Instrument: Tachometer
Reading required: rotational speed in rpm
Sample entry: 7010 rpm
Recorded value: 700 rpm
